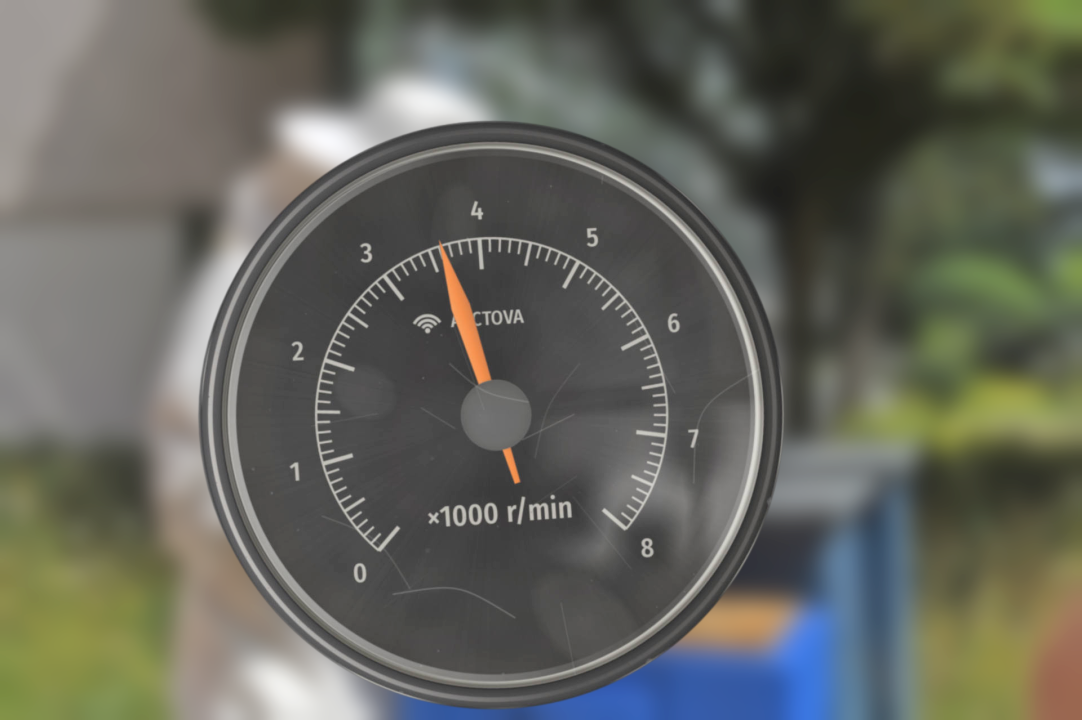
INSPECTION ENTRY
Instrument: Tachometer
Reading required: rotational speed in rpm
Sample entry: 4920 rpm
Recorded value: 3600 rpm
